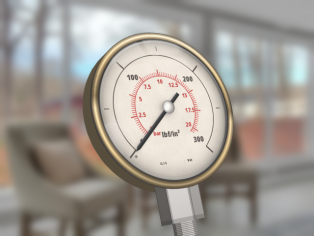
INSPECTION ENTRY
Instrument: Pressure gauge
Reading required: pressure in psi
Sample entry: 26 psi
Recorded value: 0 psi
